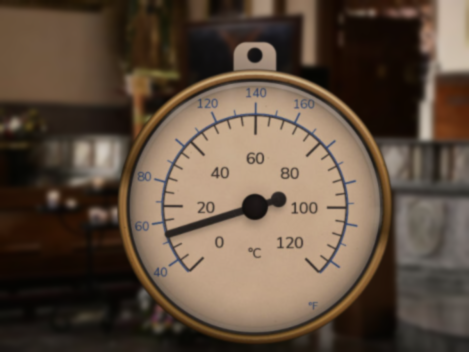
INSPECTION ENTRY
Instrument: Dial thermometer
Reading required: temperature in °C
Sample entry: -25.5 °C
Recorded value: 12 °C
